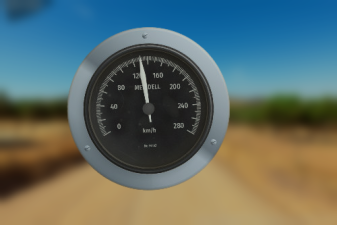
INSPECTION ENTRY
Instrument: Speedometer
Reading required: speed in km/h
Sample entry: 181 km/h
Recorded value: 130 km/h
